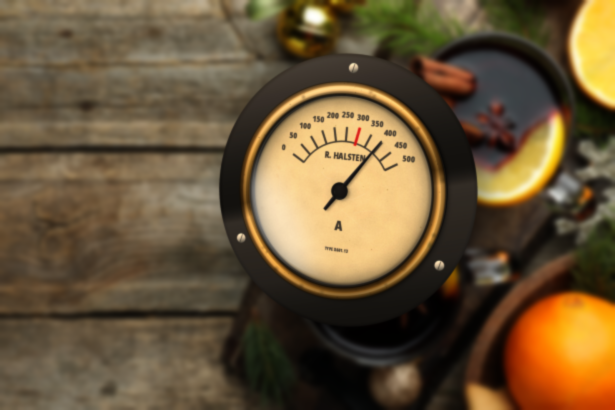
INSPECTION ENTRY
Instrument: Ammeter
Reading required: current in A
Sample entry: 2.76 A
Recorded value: 400 A
